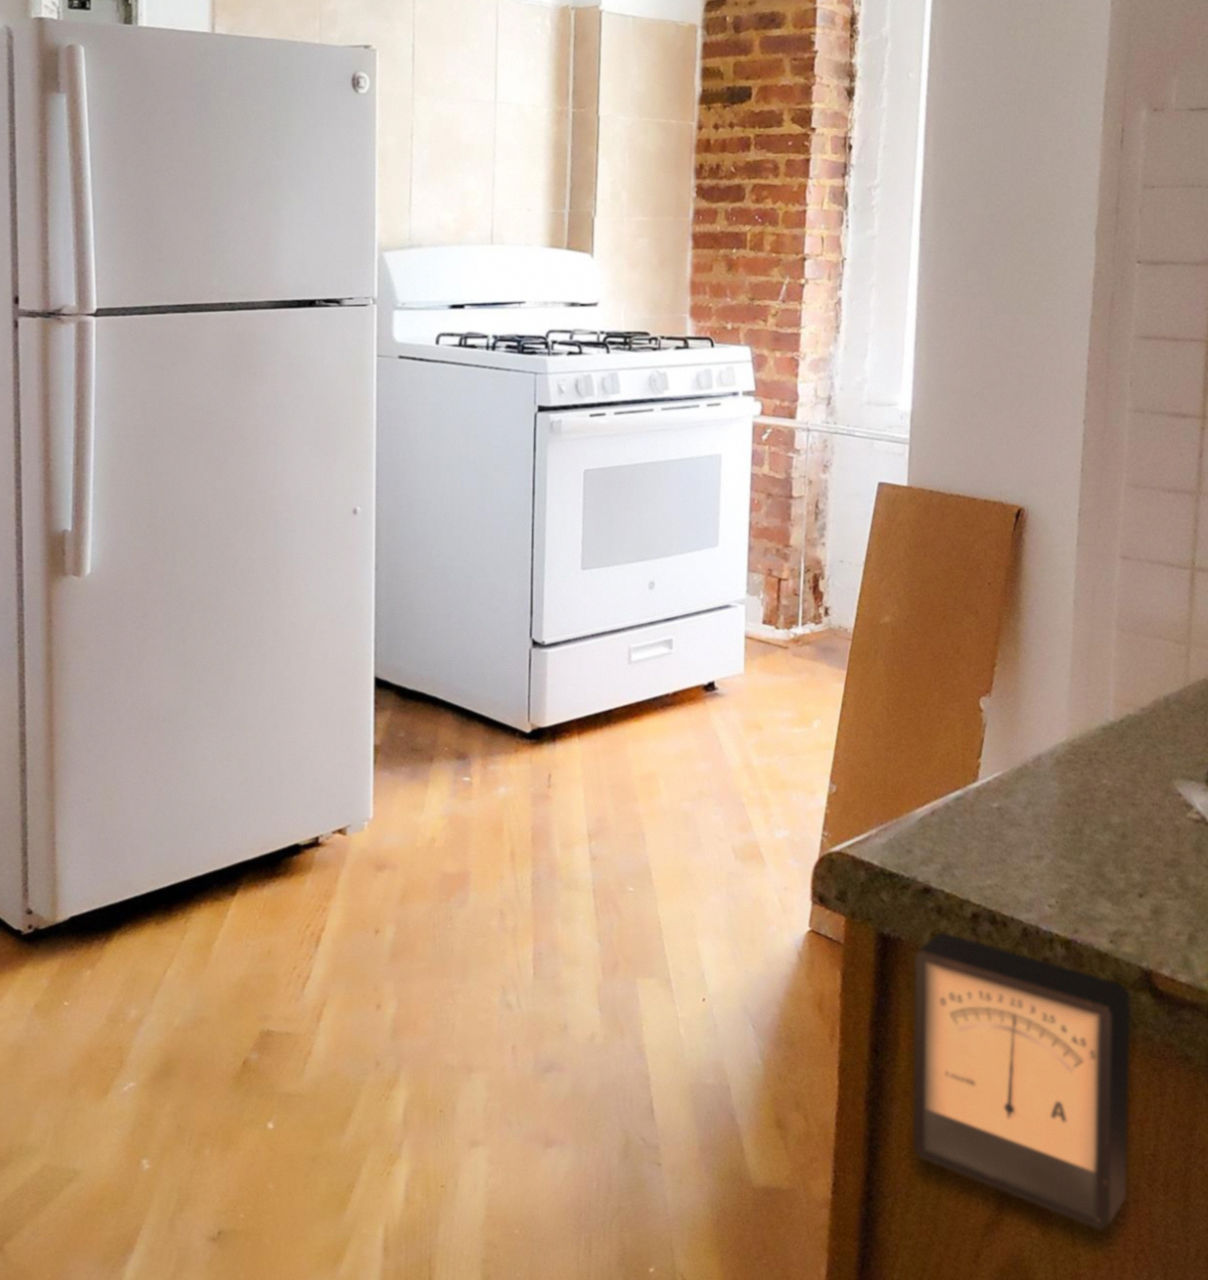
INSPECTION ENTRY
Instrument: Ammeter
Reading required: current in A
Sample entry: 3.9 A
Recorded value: 2.5 A
